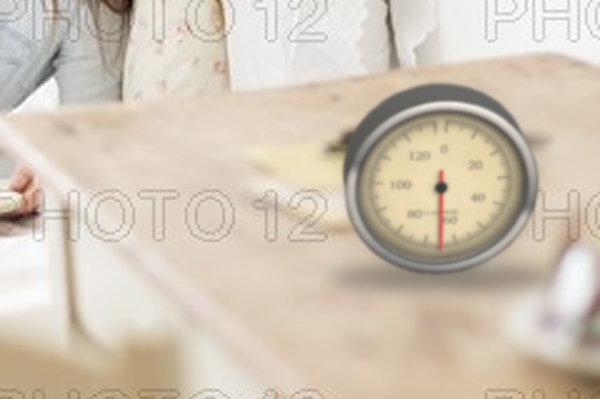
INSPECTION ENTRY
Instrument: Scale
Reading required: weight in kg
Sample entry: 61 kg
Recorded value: 65 kg
